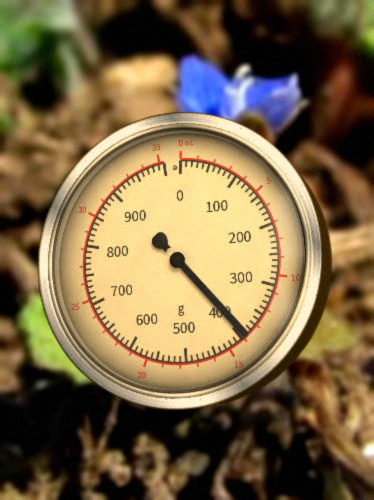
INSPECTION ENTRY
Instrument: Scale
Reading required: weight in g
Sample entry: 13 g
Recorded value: 390 g
